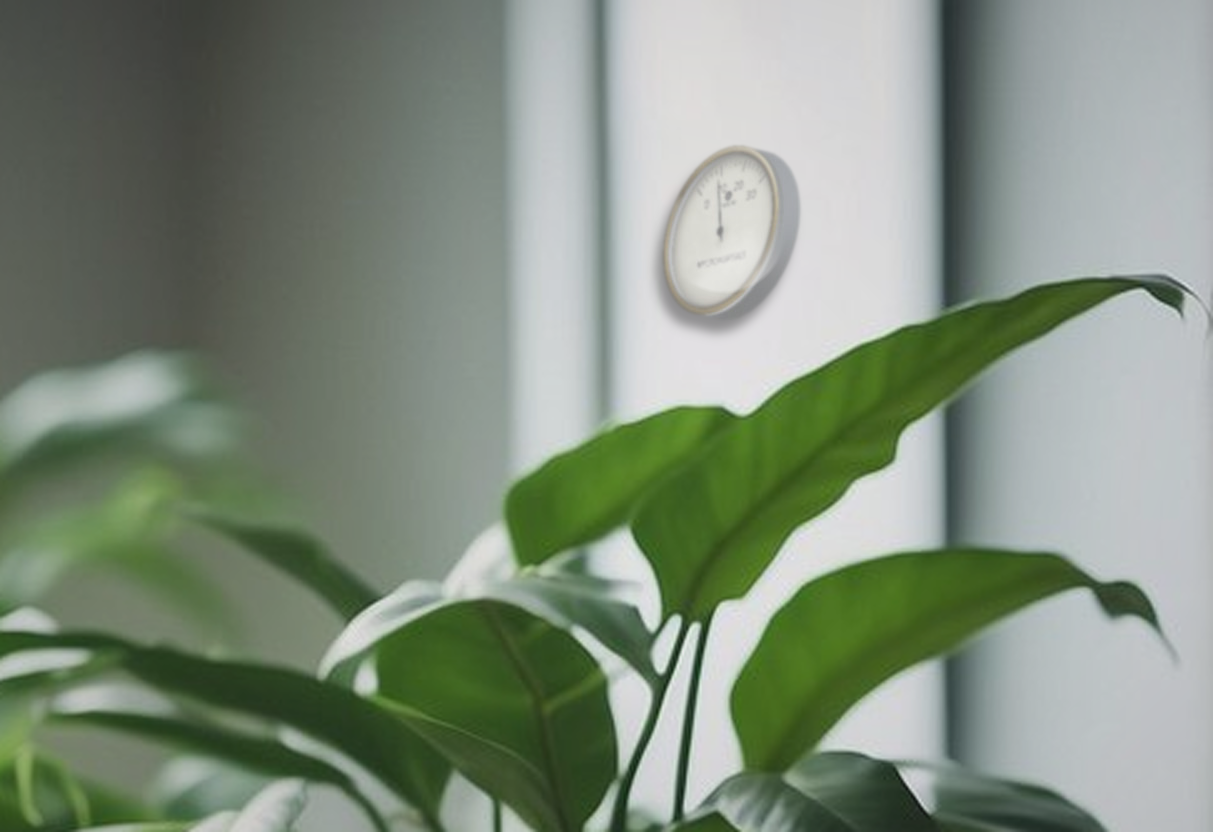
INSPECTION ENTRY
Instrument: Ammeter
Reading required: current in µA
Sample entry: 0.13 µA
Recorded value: 10 µA
